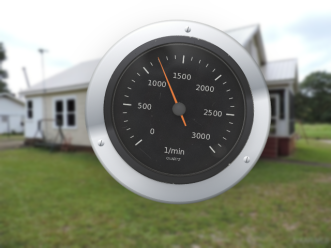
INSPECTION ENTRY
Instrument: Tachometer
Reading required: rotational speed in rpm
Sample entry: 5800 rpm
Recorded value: 1200 rpm
